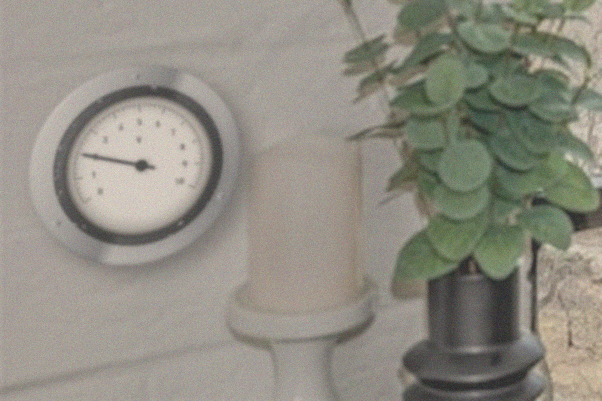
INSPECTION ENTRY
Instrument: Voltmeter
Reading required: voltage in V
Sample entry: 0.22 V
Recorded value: 2 V
